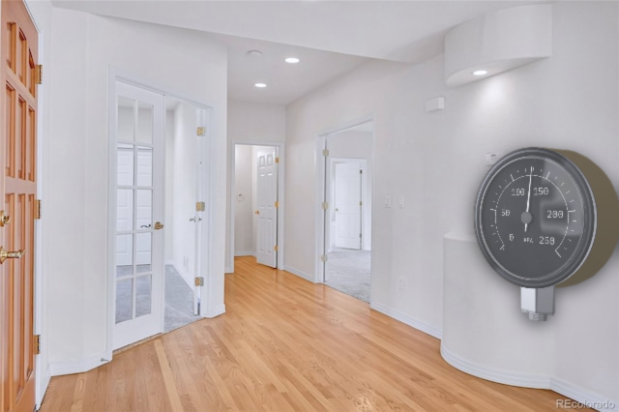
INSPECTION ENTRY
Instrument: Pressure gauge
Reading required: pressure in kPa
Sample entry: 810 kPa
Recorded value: 130 kPa
